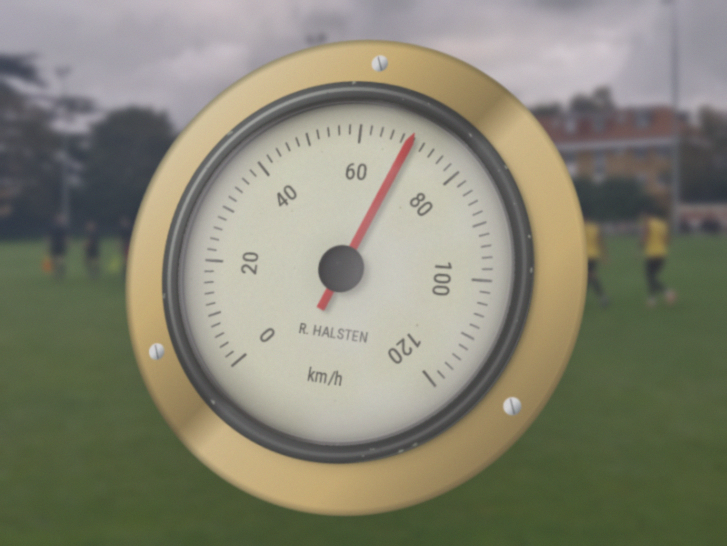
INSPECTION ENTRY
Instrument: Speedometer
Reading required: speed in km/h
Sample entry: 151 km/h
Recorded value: 70 km/h
